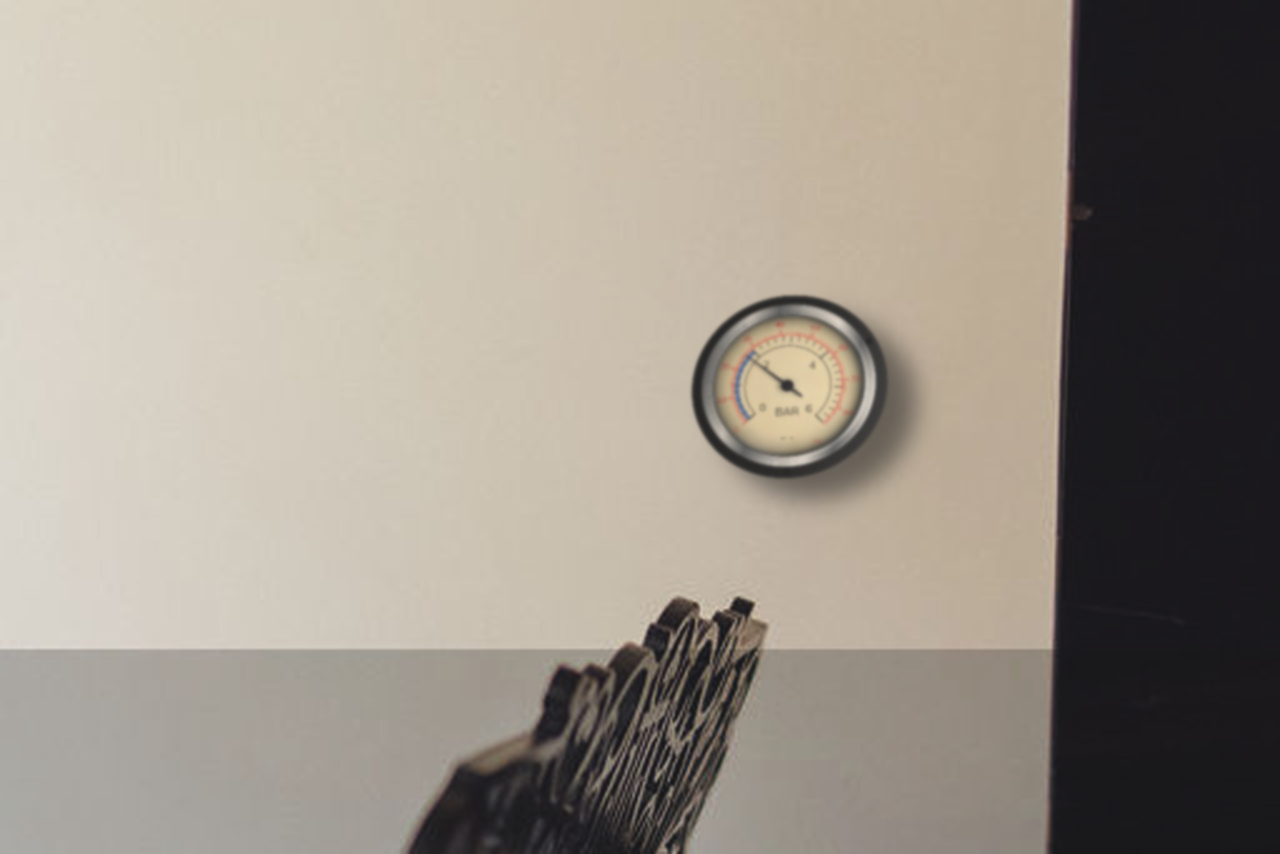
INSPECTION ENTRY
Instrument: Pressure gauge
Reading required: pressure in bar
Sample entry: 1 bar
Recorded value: 1.8 bar
